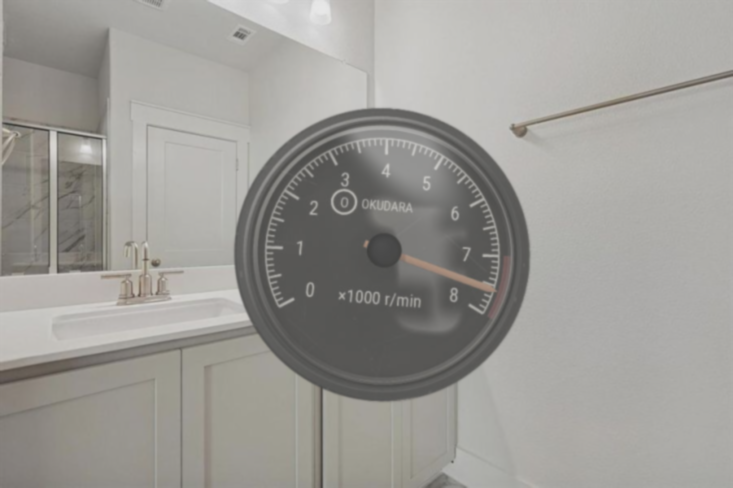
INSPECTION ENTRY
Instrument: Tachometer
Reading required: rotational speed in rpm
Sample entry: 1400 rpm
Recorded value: 7600 rpm
